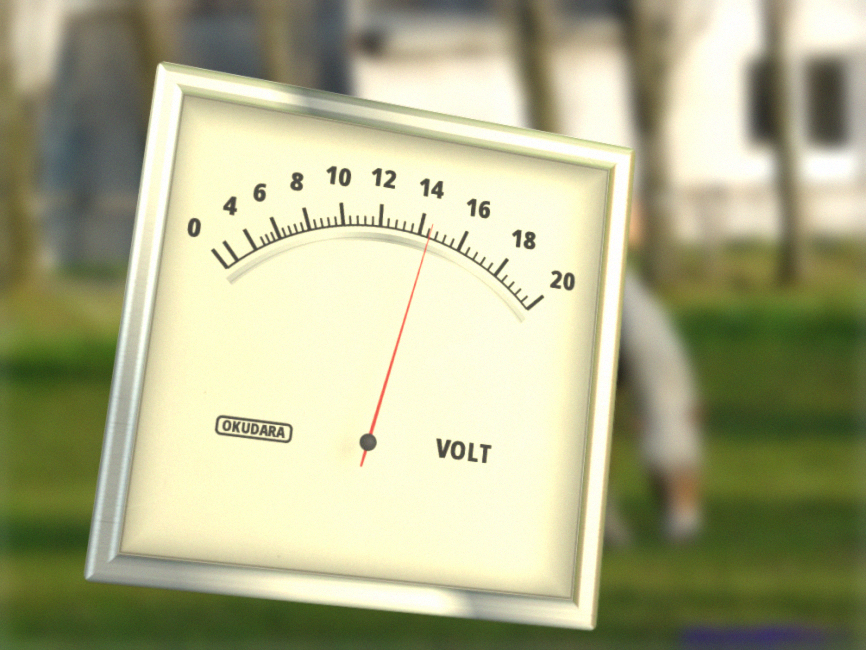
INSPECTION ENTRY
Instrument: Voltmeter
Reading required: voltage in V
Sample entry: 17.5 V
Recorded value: 14.4 V
